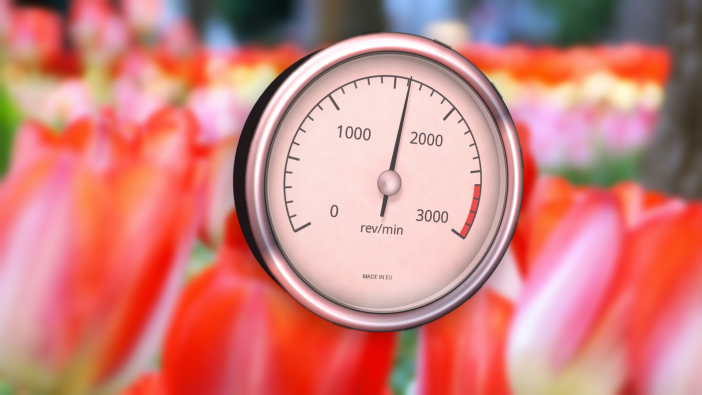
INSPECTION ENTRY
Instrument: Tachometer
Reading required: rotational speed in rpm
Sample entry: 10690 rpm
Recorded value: 1600 rpm
